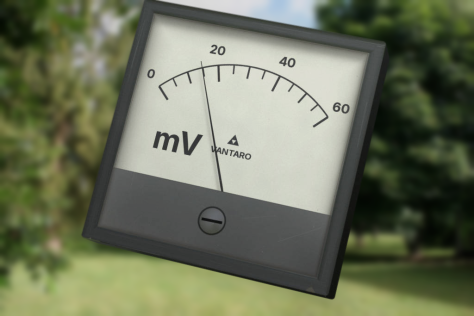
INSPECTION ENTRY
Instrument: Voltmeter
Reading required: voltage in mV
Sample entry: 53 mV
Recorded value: 15 mV
